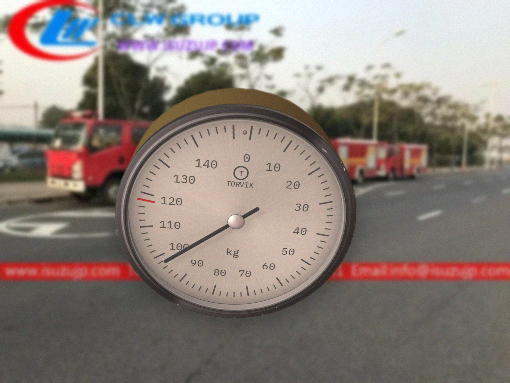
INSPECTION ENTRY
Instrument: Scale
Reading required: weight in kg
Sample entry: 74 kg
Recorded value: 98 kg
